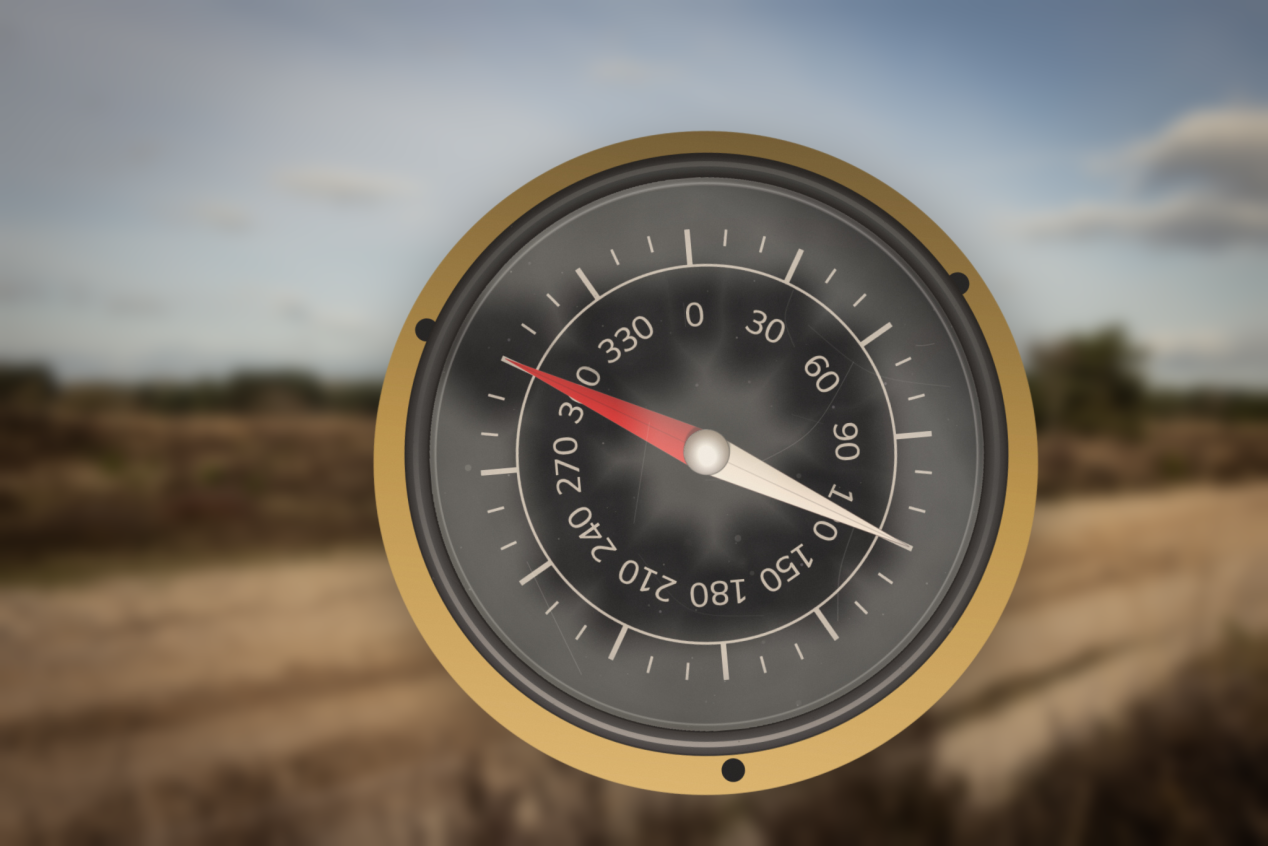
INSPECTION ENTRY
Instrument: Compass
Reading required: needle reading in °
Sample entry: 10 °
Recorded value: 300 °
